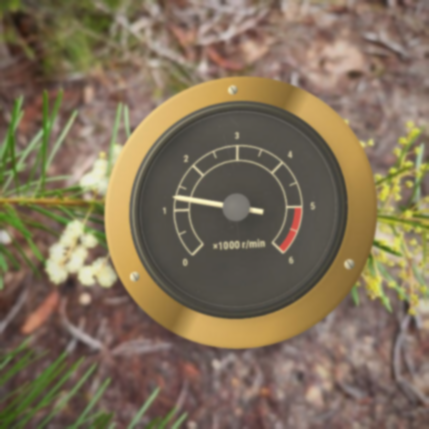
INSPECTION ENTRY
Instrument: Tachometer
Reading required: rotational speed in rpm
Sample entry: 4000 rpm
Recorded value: 1250 rpm
